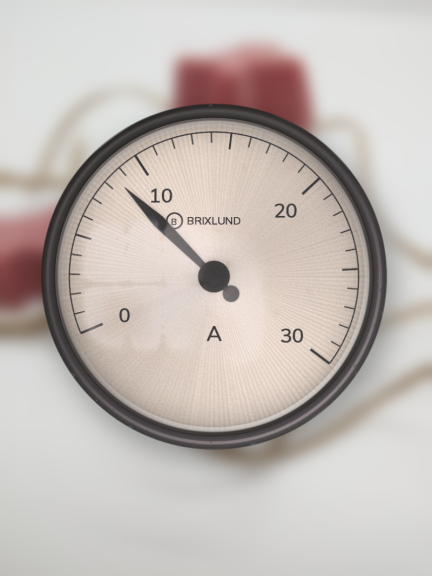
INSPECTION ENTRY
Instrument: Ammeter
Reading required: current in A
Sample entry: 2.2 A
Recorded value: 8.5 A
